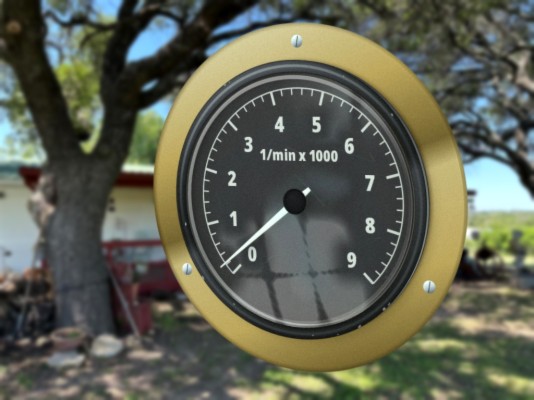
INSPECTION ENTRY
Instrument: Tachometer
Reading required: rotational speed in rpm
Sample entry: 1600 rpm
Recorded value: 200 rpm
